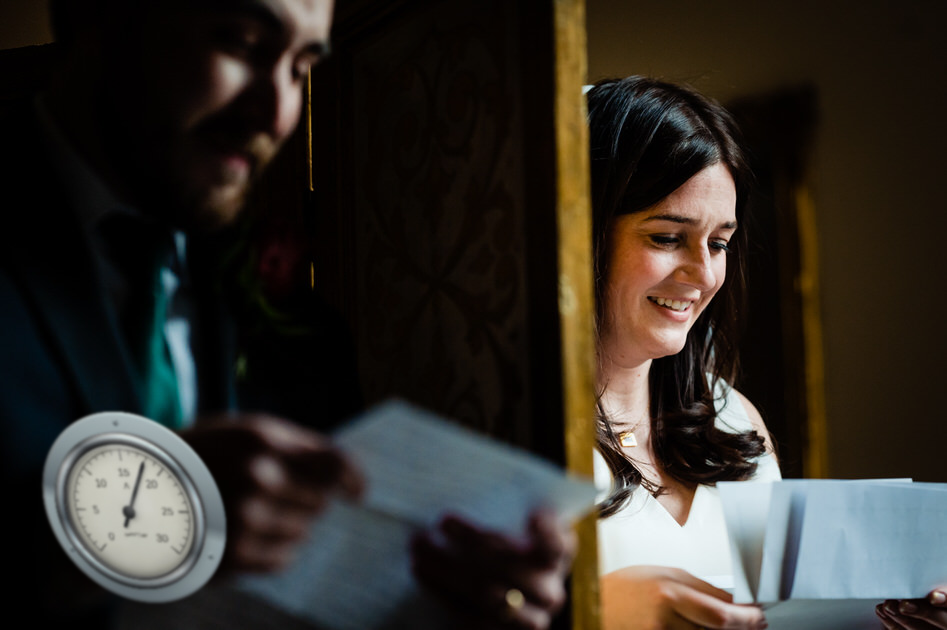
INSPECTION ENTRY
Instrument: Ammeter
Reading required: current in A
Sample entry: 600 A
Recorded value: 18 A
